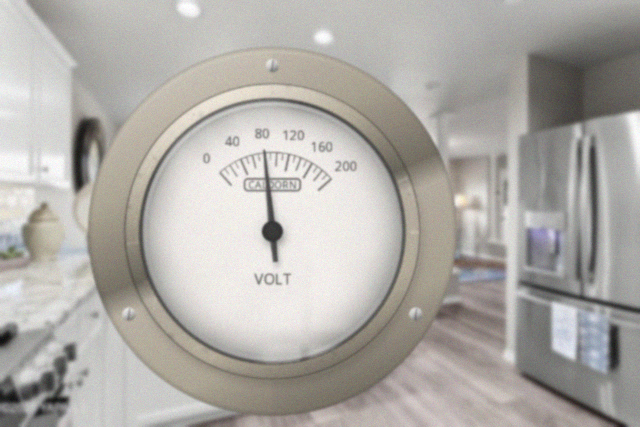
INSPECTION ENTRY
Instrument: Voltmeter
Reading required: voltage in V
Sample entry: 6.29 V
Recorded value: 80 V
